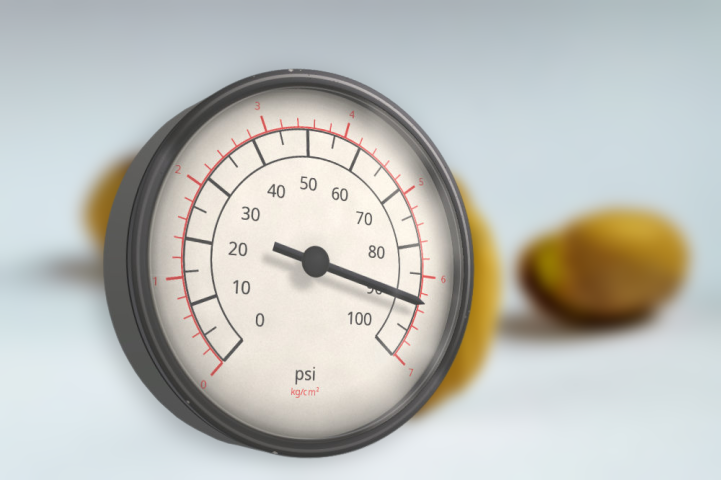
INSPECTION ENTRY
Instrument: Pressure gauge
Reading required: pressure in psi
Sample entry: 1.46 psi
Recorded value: 90 psi
